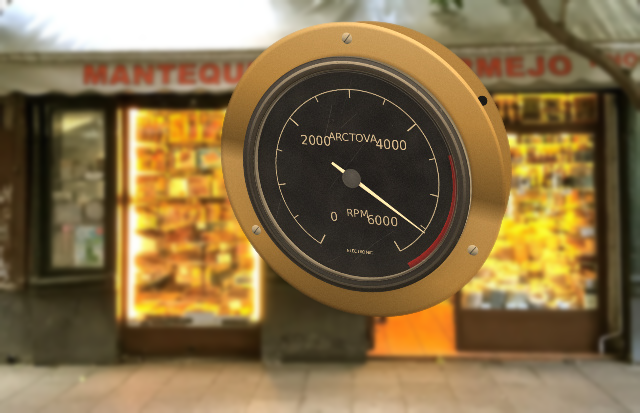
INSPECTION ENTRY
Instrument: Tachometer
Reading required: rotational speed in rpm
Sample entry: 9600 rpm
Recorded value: 5500 rpm
